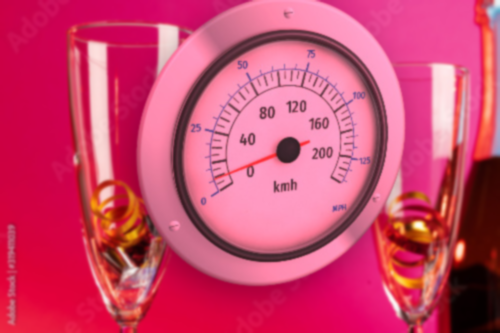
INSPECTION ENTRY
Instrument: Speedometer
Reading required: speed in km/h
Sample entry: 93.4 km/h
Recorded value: 10 km/h
